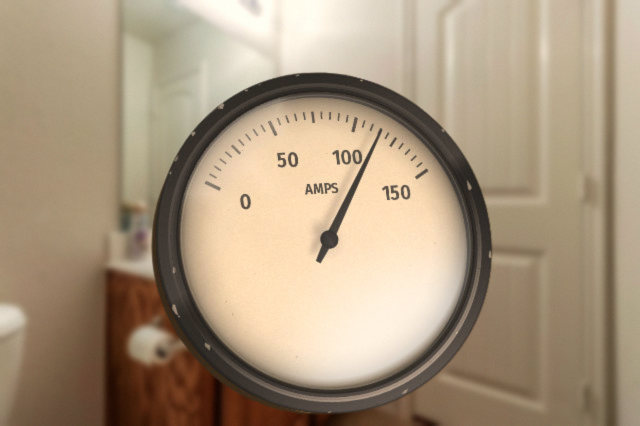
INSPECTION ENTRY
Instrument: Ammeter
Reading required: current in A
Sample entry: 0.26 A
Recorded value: 115 A
